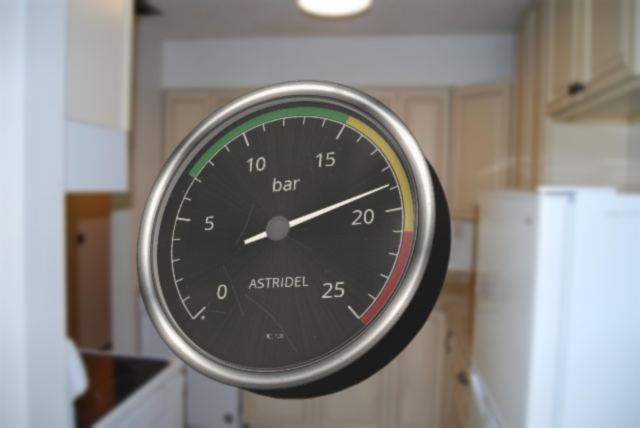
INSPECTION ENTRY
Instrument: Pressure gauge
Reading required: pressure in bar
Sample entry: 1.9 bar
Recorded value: 19 bar
